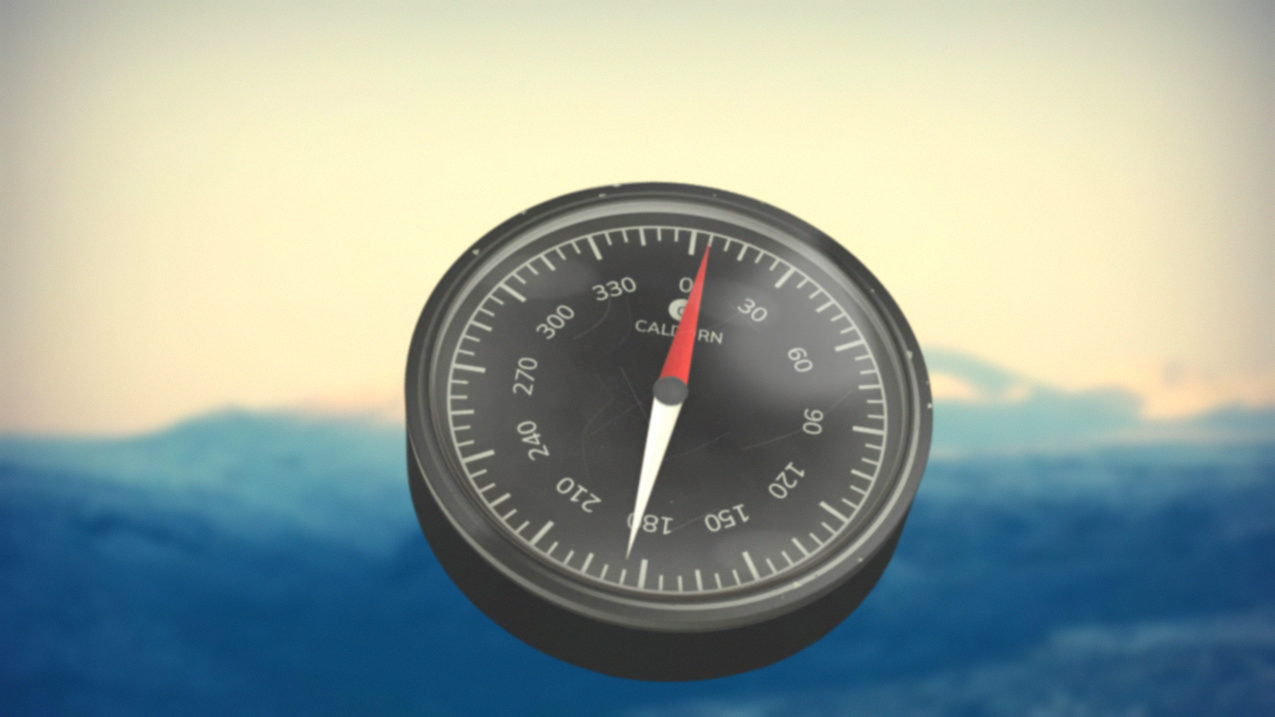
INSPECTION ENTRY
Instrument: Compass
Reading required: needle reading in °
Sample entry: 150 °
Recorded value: 5 °
